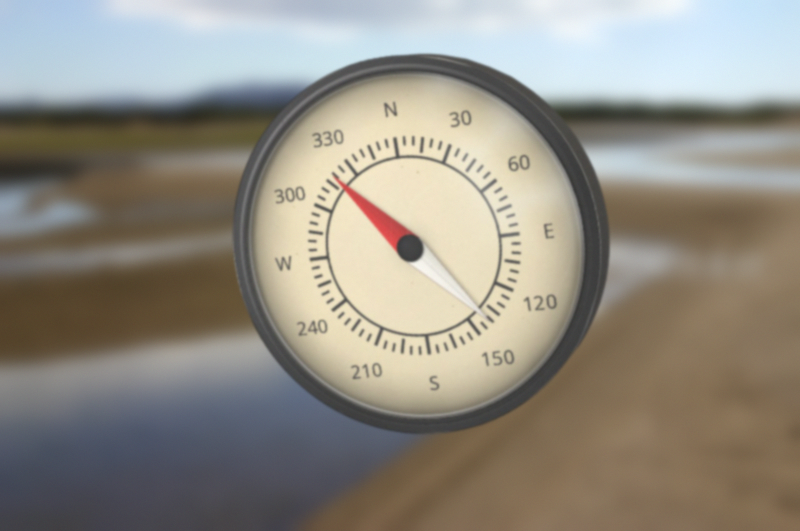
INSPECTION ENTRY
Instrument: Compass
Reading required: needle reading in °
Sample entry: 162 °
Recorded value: 320 °
